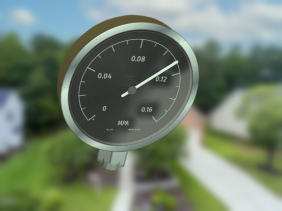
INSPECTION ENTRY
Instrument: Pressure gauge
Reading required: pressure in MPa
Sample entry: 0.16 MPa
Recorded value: 0.11 MPa
